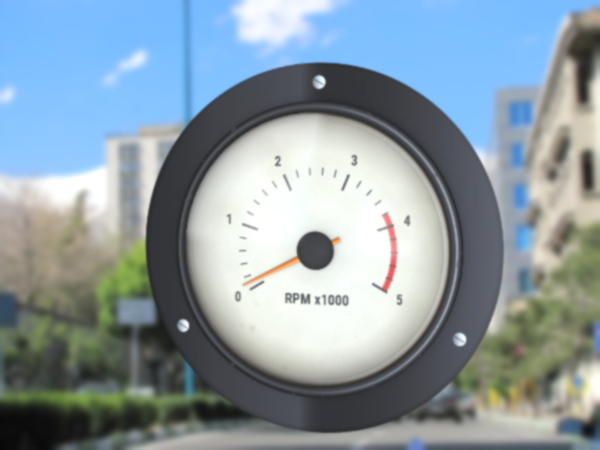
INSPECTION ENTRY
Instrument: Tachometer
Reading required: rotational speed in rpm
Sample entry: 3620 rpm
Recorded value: 100 rpm
